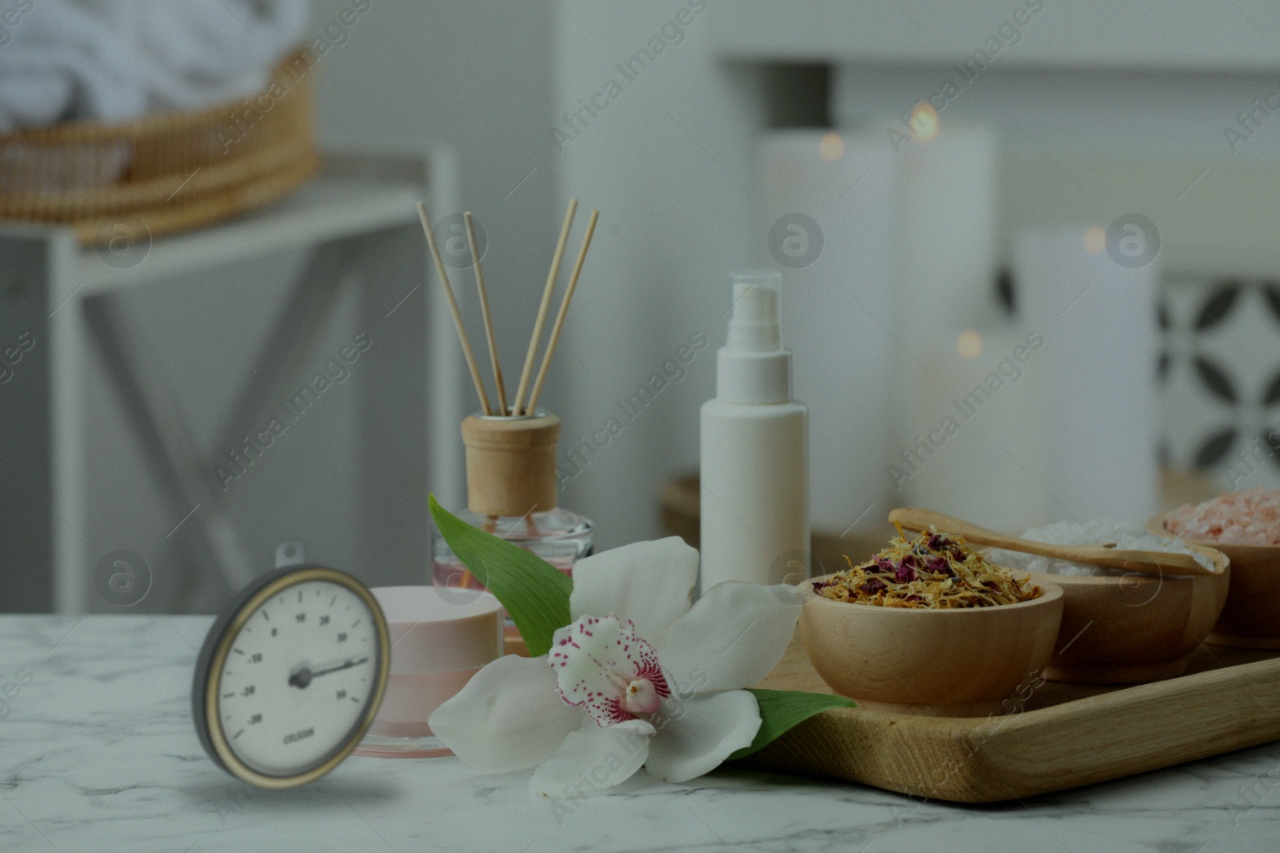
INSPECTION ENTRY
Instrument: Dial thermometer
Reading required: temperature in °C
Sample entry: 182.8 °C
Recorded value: 40 °C
